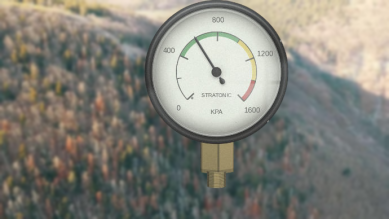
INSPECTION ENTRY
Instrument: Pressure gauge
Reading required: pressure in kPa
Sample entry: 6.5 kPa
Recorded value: 600 kPa
